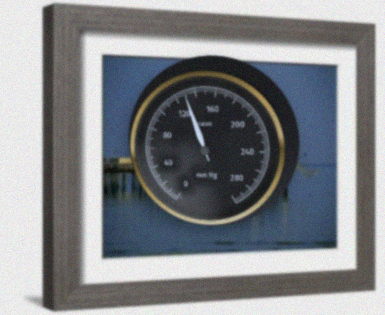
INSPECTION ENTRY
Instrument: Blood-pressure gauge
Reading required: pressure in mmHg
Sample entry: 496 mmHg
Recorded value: 130 mmHg
